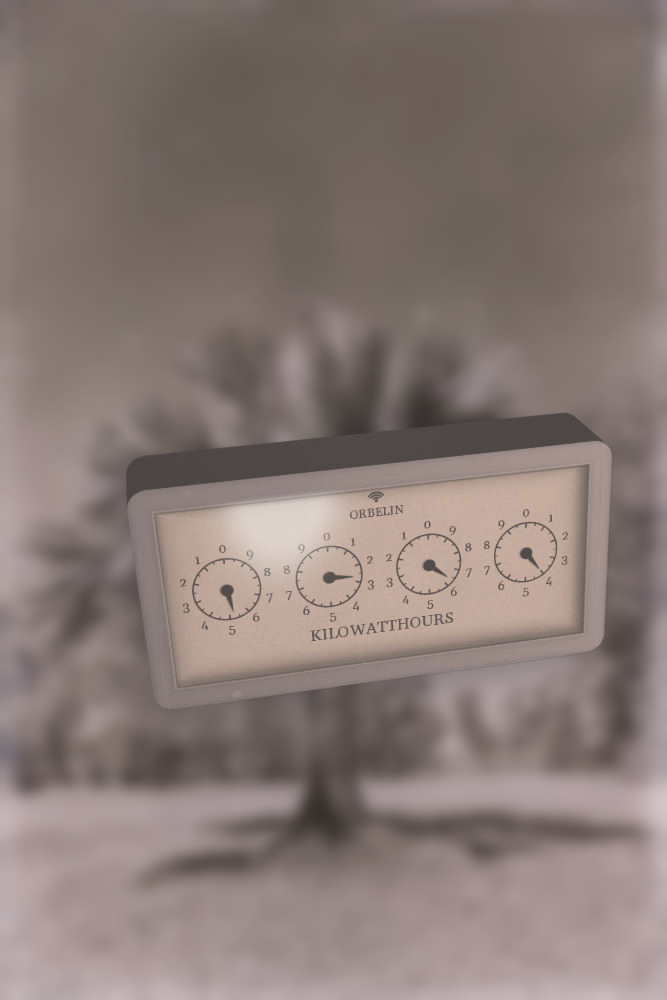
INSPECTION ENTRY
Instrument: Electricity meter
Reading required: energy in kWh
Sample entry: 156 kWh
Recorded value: 5264 kWh
